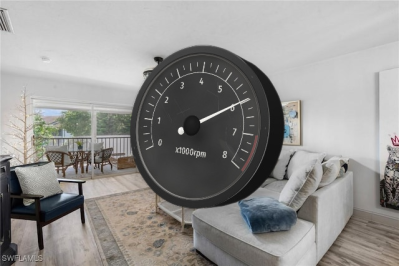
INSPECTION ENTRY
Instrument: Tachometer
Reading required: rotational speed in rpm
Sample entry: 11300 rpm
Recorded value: 6000 rpm
